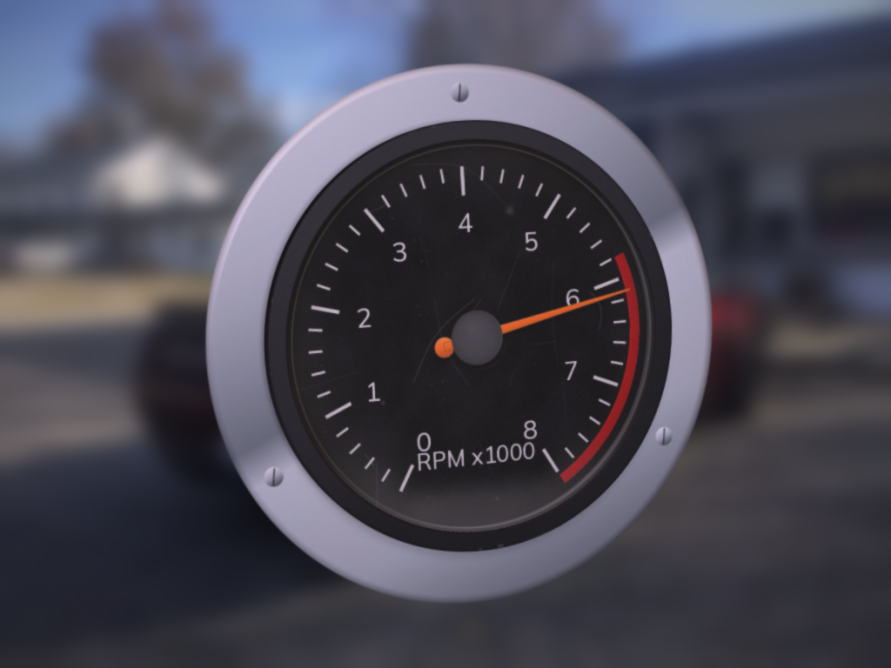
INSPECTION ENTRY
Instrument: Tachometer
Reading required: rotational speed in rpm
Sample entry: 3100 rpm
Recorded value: 6100 rpm
